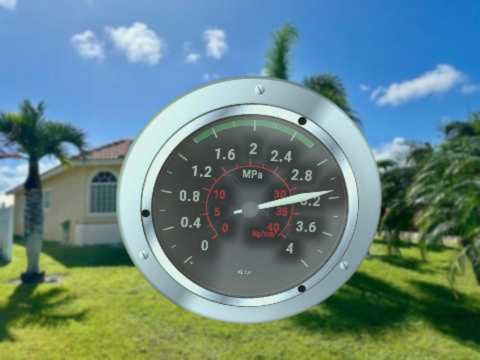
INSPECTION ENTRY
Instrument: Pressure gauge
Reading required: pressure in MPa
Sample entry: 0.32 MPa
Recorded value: 3.1 MPa
